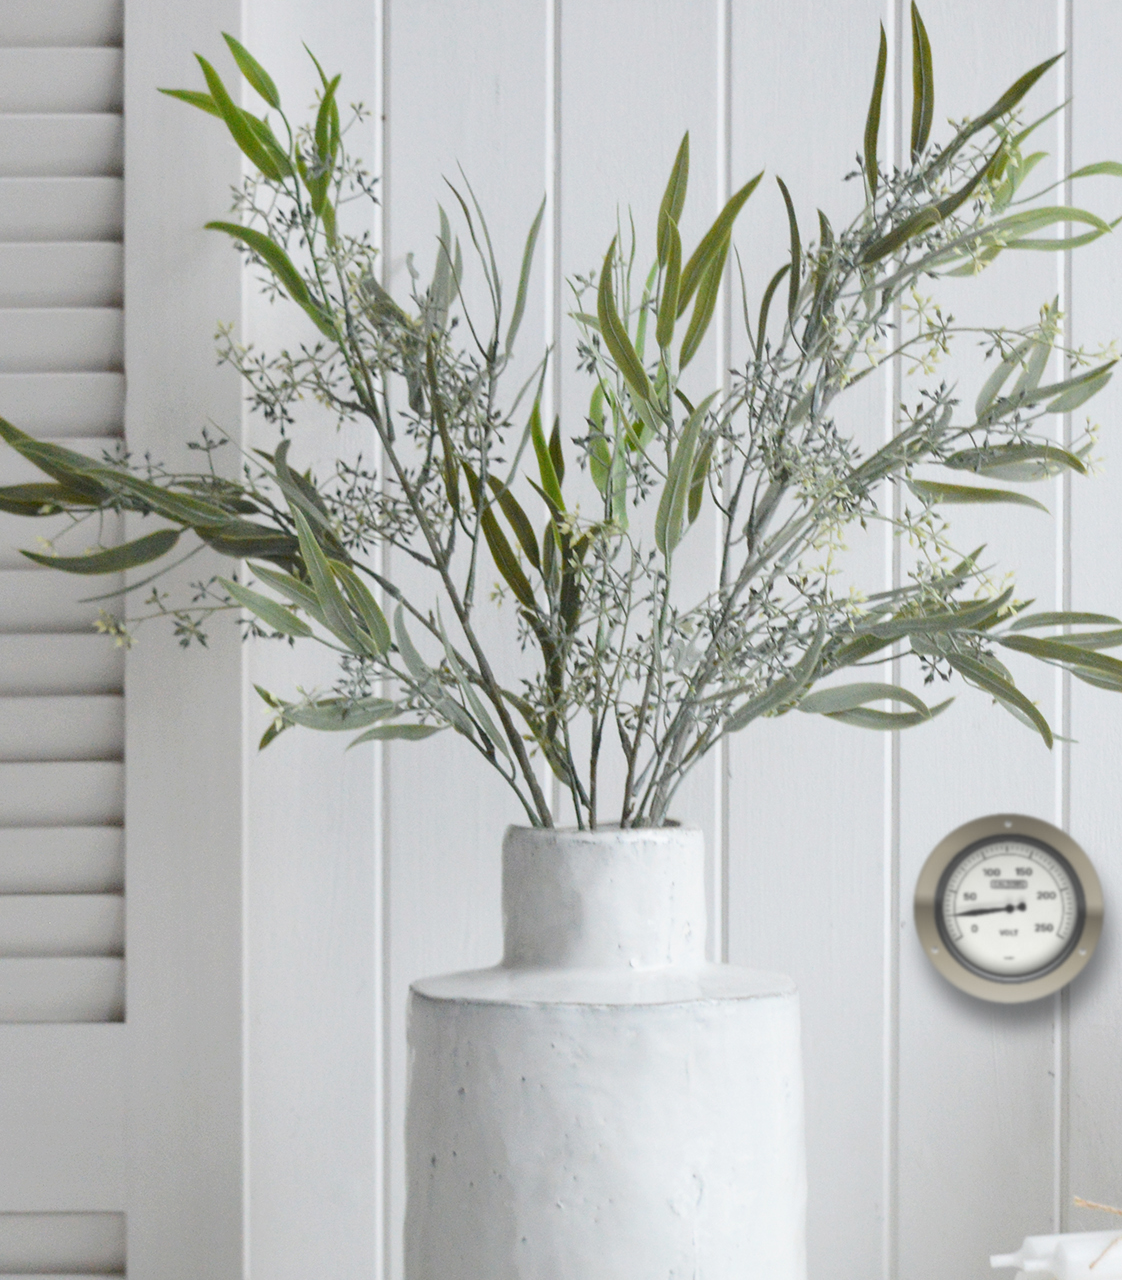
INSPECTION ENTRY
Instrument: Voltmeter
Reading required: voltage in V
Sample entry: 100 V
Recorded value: 25 V
